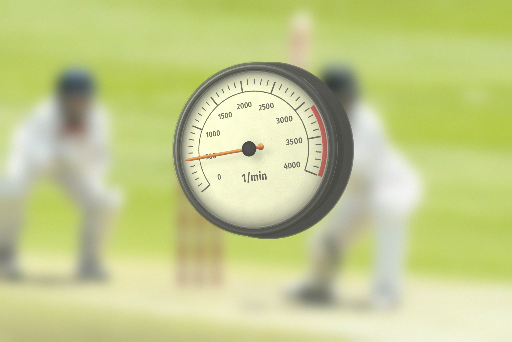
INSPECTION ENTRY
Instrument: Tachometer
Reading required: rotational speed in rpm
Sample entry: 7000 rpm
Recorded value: 500 rpm
